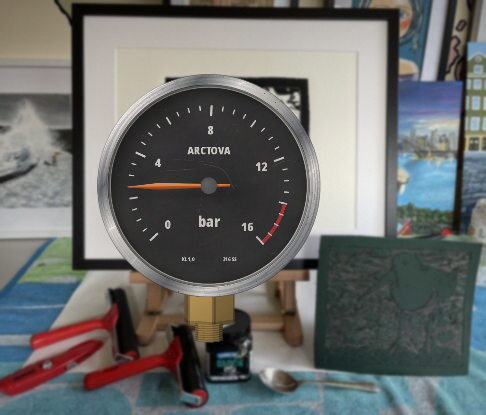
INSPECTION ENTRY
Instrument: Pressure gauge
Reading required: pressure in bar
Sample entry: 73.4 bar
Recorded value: 2.5 bar
